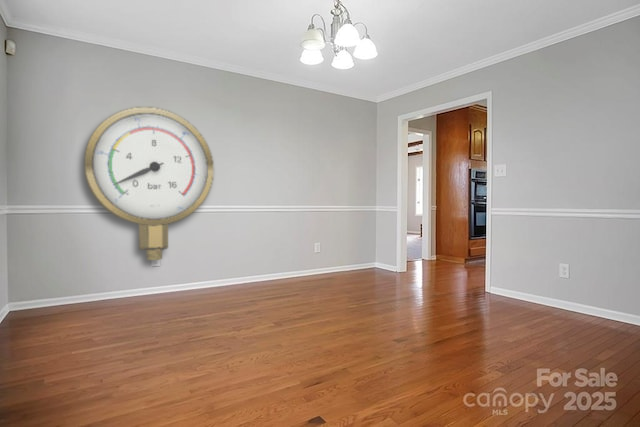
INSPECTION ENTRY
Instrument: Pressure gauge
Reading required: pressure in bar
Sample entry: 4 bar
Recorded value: 1 bar
